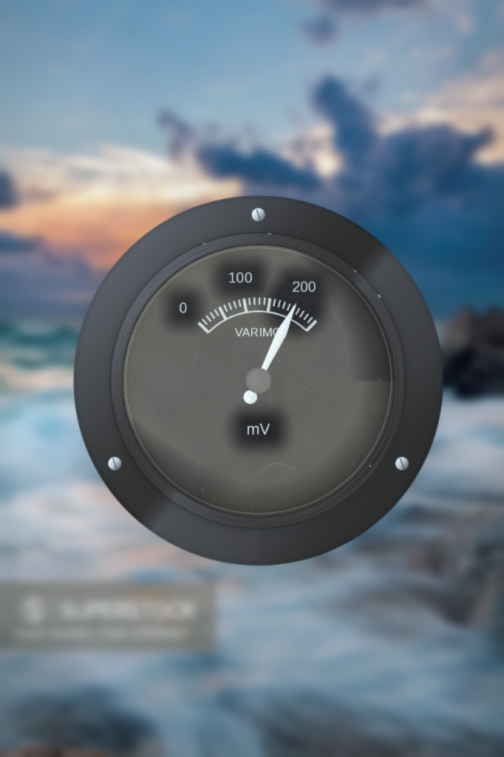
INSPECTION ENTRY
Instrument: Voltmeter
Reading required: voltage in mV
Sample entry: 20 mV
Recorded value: 200 mV
